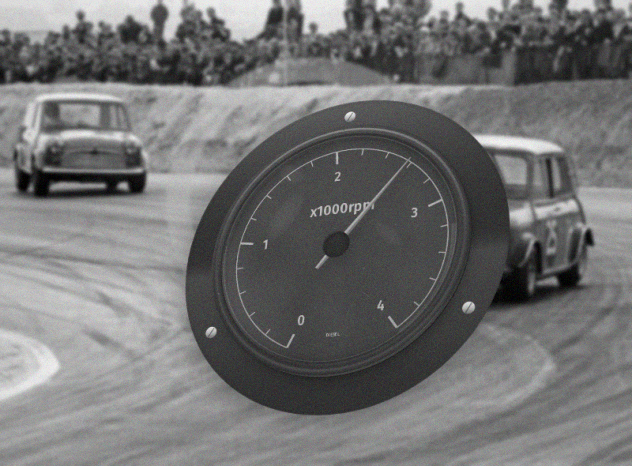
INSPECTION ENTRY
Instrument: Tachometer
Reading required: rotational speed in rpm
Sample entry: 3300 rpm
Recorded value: 2600 rpm
